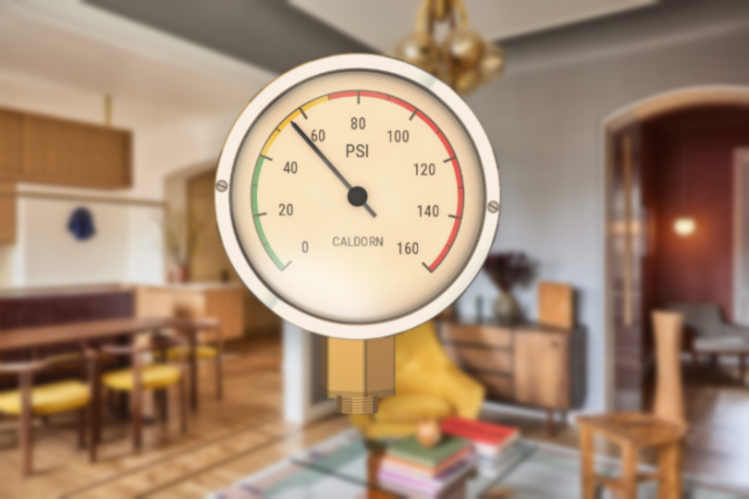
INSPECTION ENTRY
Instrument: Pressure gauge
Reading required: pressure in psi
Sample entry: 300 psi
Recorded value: 55 psi
